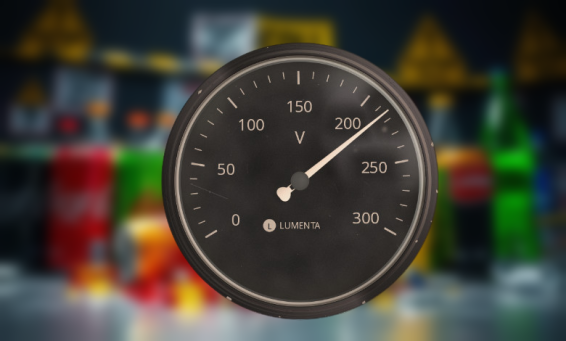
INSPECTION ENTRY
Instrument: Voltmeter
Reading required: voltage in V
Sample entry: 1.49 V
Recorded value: 215 V
